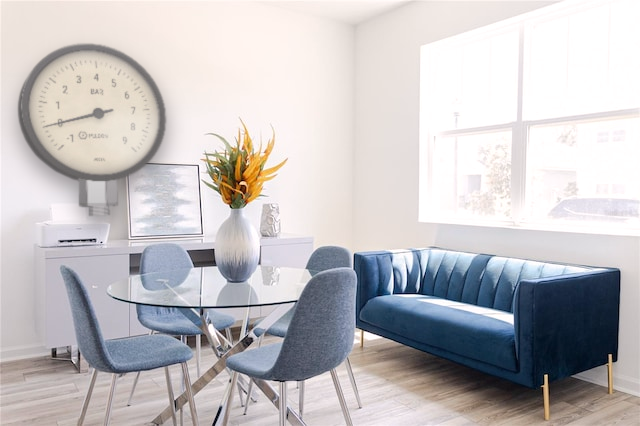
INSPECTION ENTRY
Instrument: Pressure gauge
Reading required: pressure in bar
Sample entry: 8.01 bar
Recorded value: 0 bar
